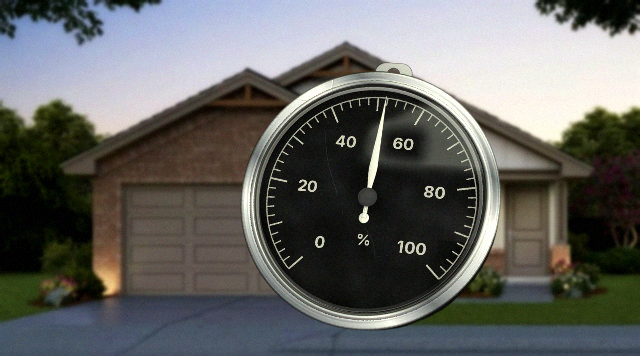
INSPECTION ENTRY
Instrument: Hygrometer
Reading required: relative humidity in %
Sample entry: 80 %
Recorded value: 52 %
